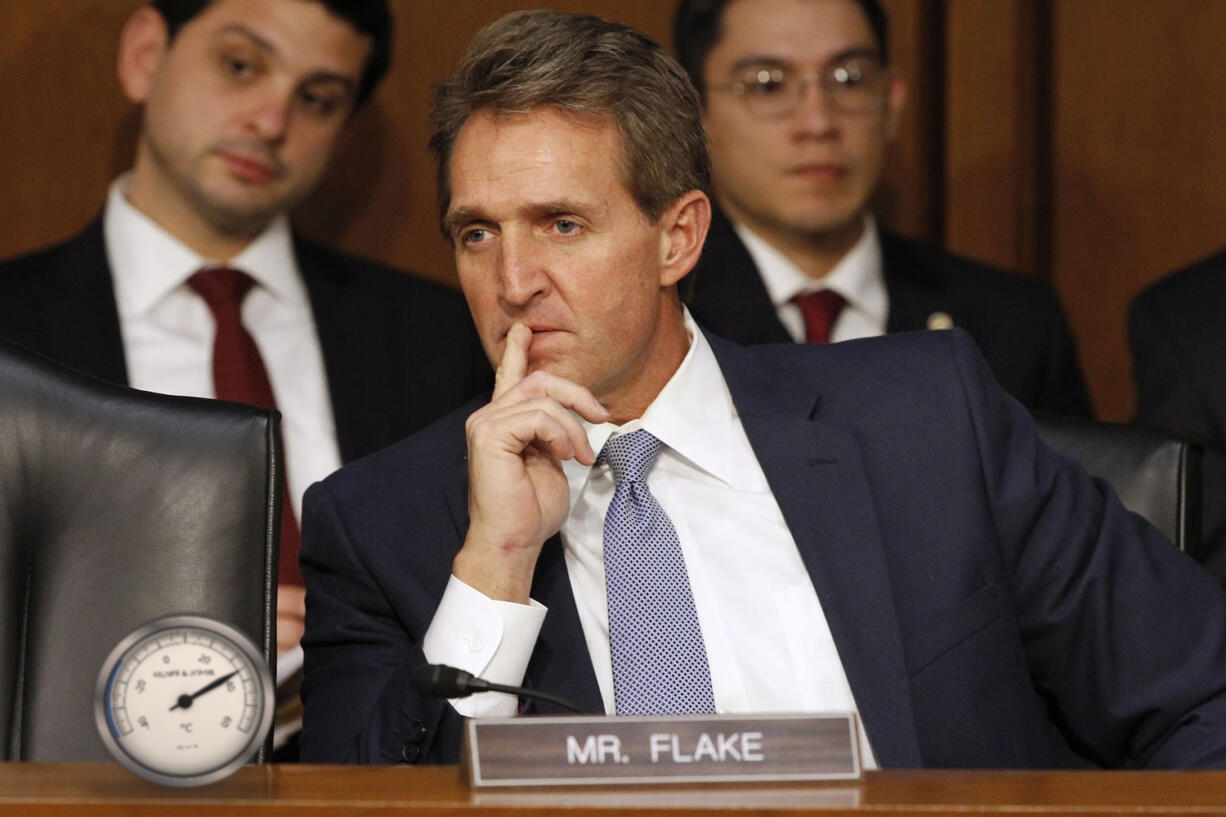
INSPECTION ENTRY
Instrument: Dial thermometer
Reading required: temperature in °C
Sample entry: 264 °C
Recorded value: 35 °C
